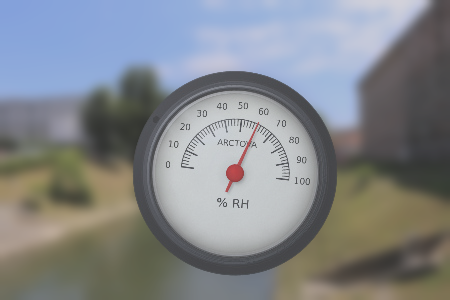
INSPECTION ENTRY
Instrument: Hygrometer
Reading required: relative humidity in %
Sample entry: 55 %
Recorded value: 60 %
